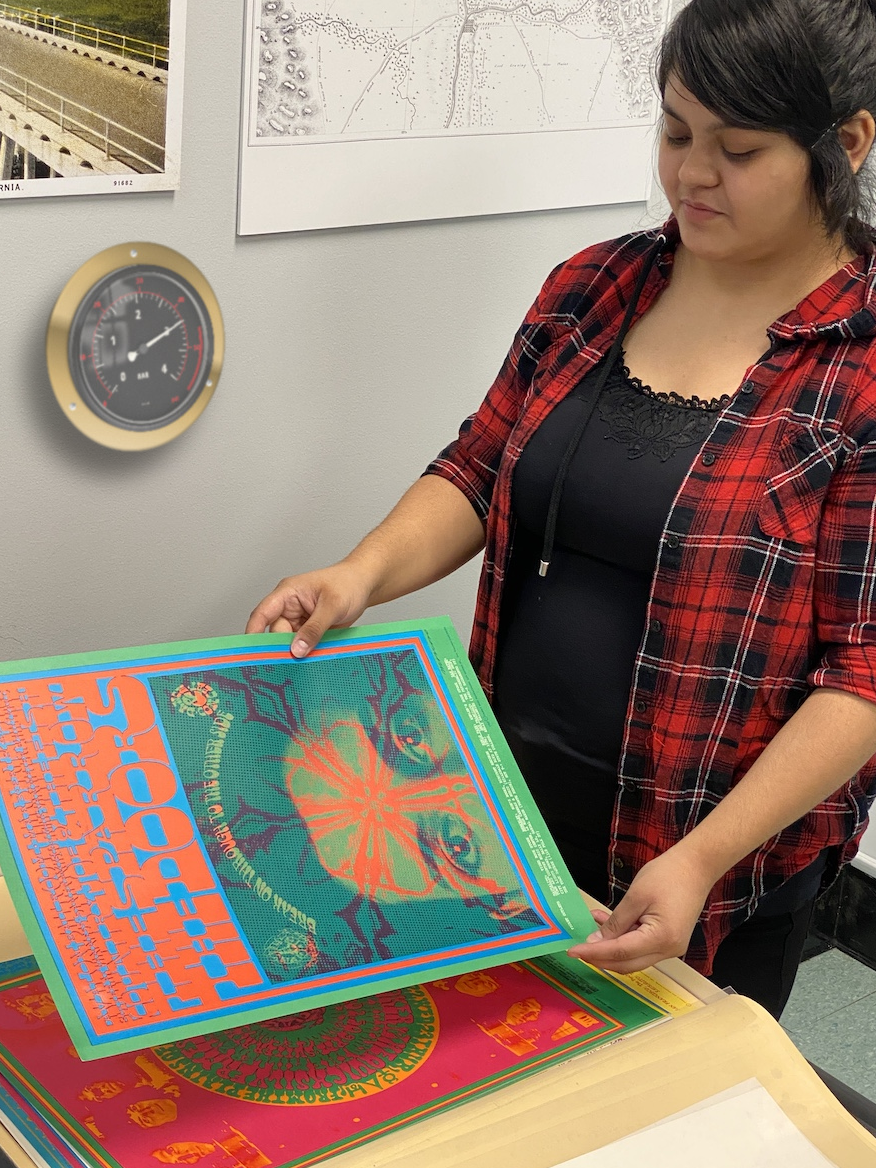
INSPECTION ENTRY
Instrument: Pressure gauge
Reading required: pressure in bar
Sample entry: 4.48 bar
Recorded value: 3 bar
